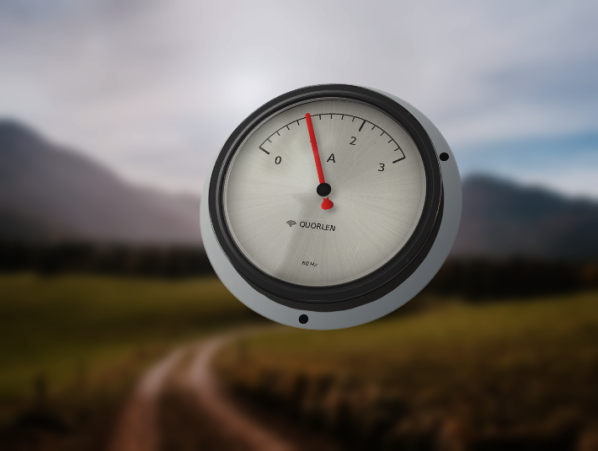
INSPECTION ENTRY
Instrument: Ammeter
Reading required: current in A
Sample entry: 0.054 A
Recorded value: 1 A
